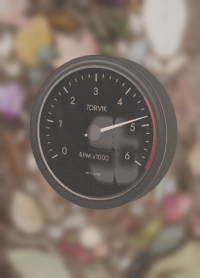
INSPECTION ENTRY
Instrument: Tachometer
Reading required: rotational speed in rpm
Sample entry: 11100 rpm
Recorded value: 4800 rpm
